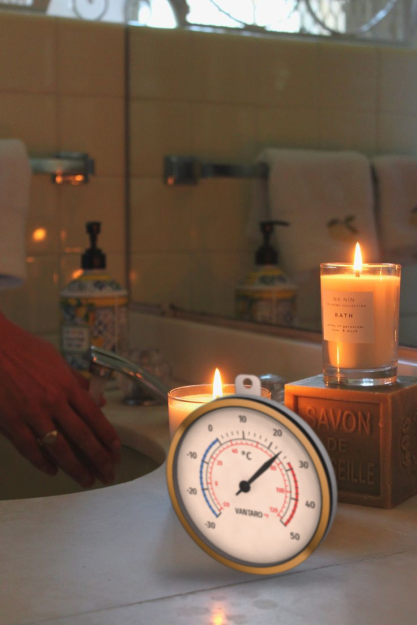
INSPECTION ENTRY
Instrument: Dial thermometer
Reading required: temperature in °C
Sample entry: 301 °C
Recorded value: 24 °C
